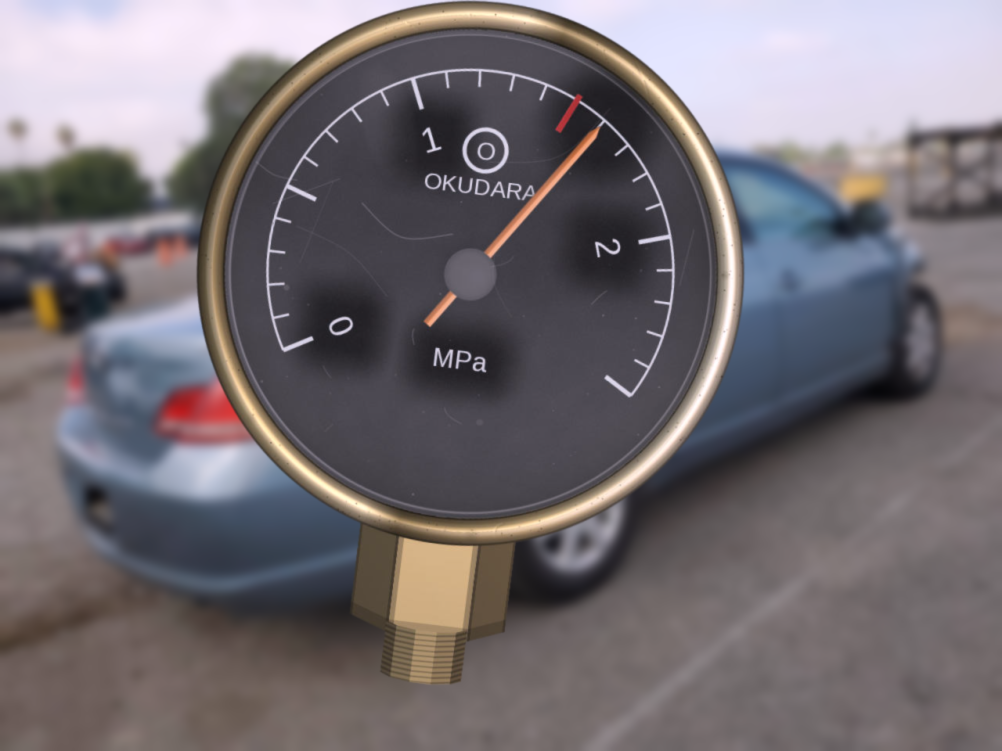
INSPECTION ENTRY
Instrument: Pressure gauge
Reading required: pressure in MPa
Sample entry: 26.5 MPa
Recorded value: 1.6 MPa
